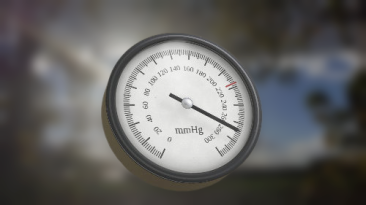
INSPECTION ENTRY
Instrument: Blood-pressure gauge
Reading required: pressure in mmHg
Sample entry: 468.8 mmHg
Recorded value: 270 mmHg
